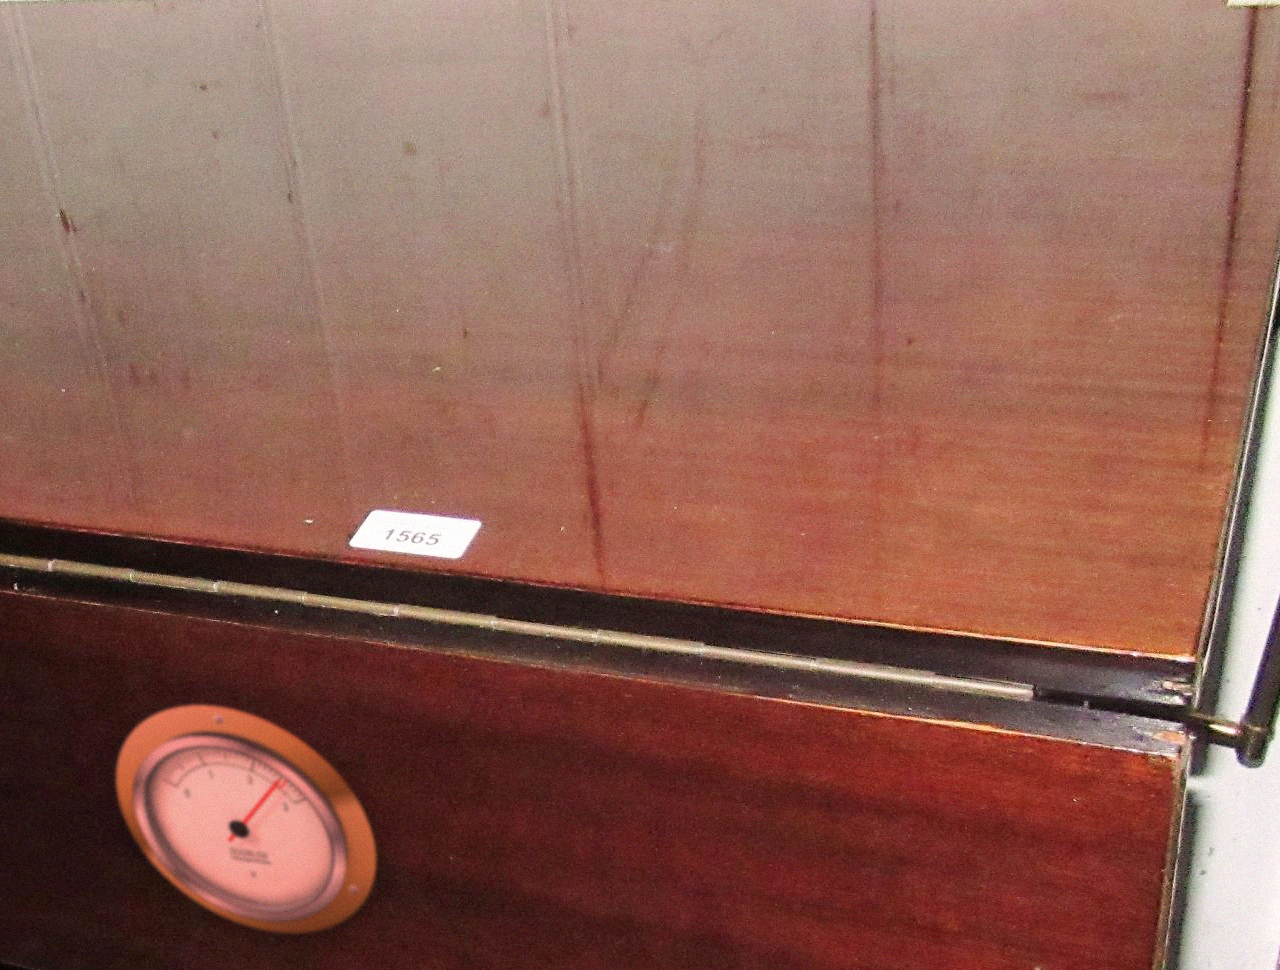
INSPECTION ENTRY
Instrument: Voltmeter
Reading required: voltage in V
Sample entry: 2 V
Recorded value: 2.5 V
